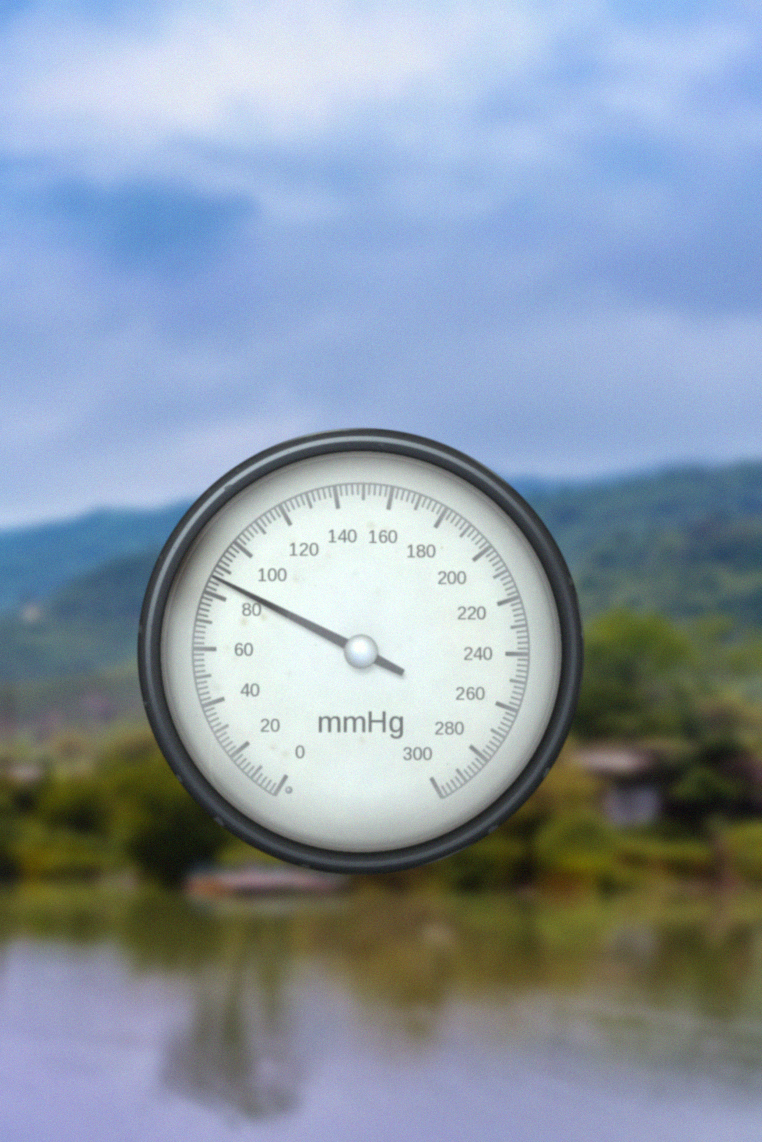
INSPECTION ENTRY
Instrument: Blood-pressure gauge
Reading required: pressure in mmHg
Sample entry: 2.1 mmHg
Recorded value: 86 mmHg
